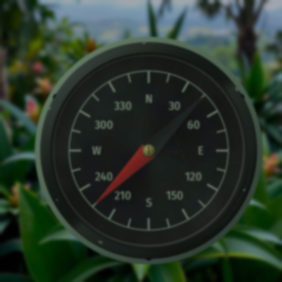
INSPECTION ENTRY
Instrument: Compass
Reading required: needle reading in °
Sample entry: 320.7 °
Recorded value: 225 °
